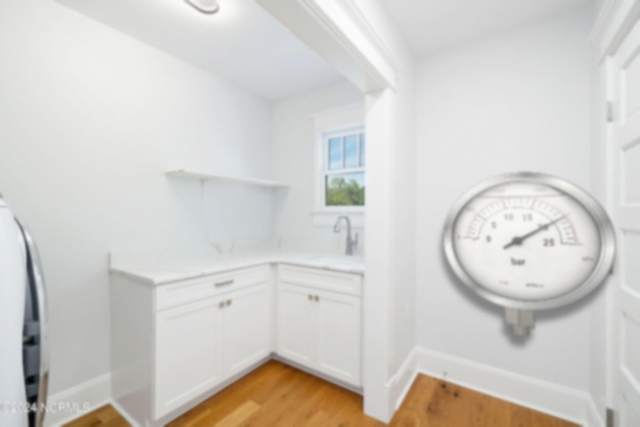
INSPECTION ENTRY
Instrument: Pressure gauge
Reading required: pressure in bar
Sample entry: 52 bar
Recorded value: 20 bar
